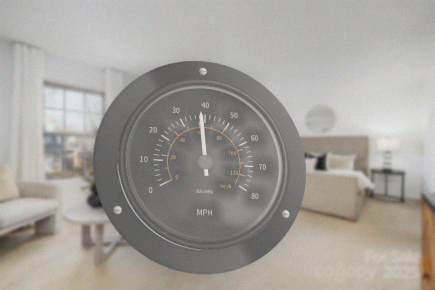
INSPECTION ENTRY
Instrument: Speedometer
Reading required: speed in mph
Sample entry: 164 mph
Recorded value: 38 mph
